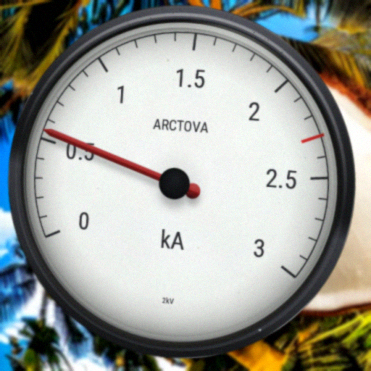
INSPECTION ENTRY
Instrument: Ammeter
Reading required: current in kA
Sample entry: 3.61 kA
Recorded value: 0.55 kA
